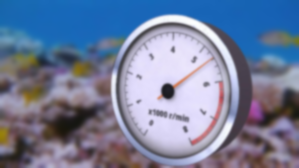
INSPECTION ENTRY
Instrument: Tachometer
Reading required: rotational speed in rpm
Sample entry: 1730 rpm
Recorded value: 5400 rpm
